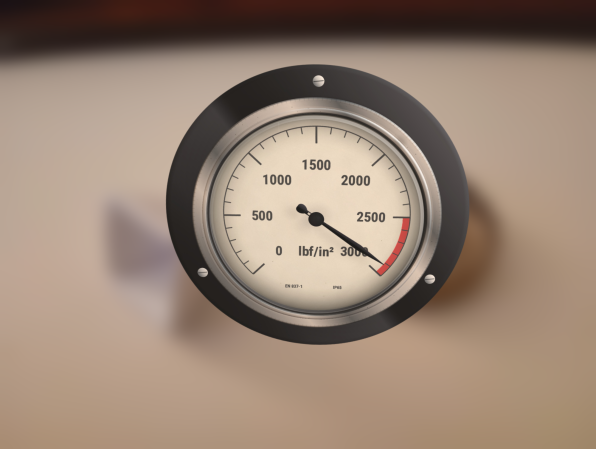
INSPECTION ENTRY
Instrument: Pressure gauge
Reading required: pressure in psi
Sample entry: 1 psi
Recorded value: 2900 psi
